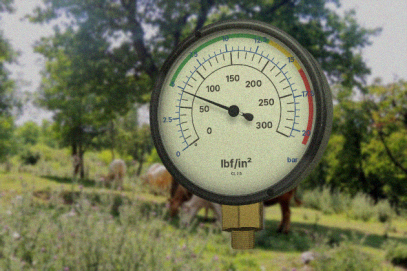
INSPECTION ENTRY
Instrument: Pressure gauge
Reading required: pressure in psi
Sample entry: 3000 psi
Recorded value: 70 psi
